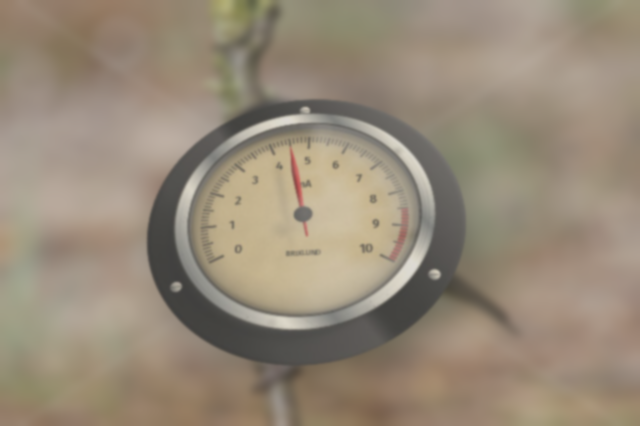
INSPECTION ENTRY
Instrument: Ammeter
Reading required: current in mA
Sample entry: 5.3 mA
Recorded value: 4.5 mA
